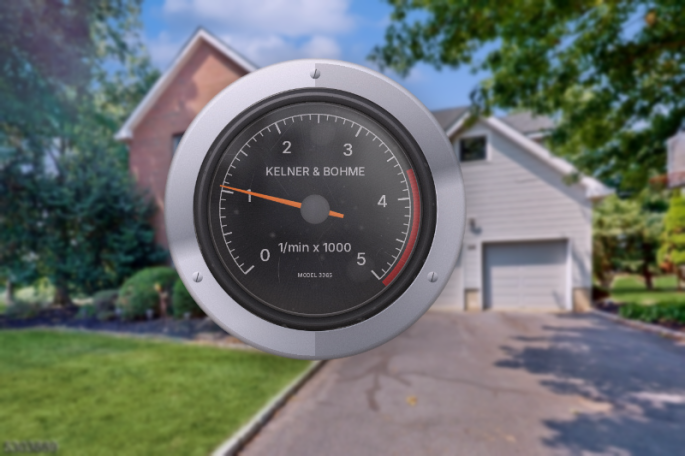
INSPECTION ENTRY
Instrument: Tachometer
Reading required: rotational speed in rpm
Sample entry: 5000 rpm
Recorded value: 1050 rpm
